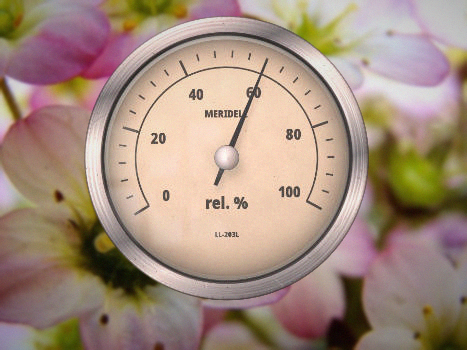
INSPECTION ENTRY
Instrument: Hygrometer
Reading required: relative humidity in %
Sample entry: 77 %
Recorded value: 60 %
